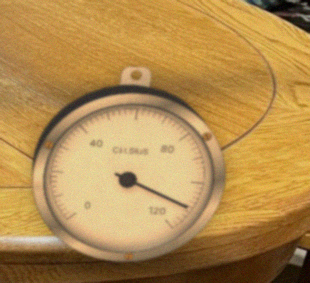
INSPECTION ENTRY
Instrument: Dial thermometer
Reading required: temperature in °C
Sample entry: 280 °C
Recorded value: 110 °C
